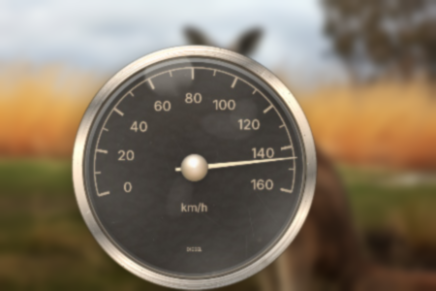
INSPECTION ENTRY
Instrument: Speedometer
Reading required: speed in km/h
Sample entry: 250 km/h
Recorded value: 145 km/h
